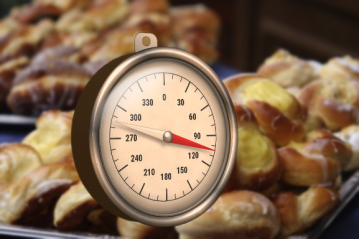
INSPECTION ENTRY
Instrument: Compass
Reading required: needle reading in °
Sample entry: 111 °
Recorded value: 105 °
